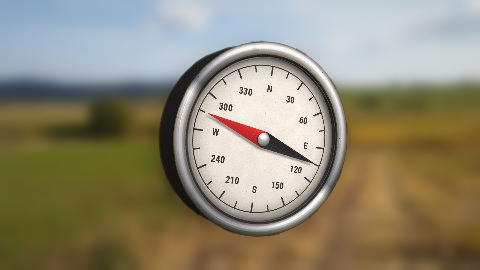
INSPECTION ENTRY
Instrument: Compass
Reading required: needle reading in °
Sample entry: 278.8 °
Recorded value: 285 °
